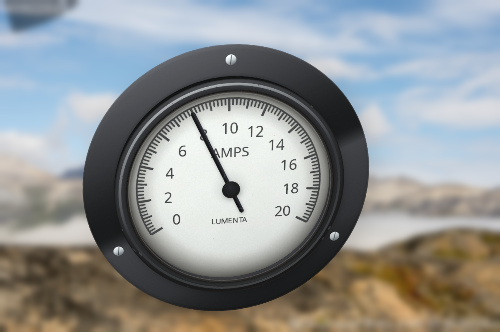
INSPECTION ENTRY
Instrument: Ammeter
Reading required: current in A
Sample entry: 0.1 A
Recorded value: 8 A
